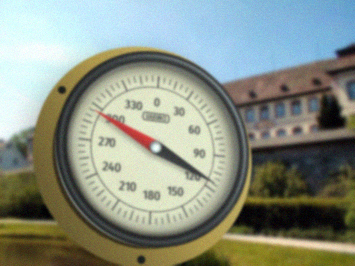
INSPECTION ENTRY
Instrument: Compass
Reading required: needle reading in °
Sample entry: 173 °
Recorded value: 295 °
